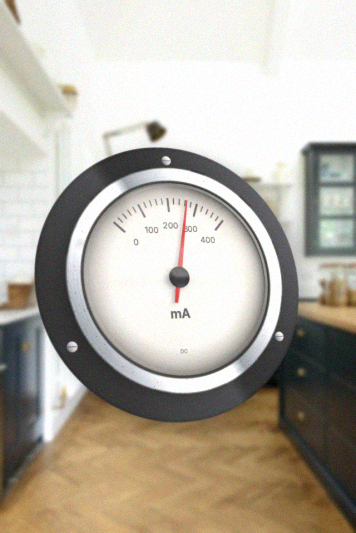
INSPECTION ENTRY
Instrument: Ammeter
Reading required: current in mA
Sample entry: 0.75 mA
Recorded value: 260 mA
